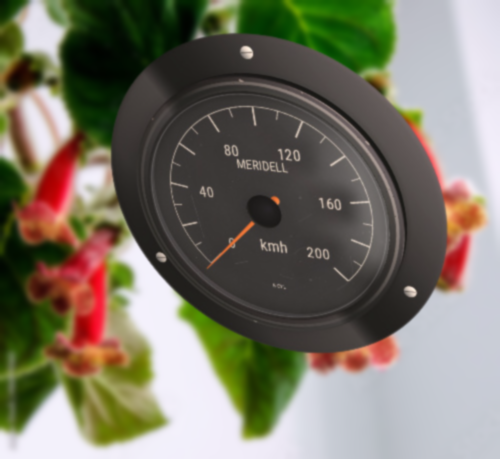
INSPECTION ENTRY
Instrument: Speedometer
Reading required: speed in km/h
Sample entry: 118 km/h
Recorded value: 0 km/h
